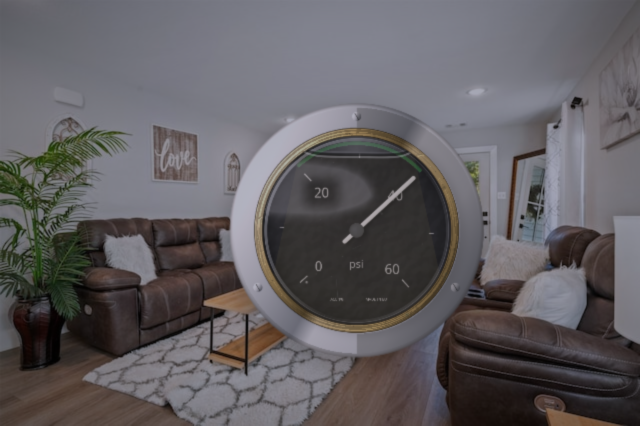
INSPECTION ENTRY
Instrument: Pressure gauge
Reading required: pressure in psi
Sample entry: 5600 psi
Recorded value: 40 psi
